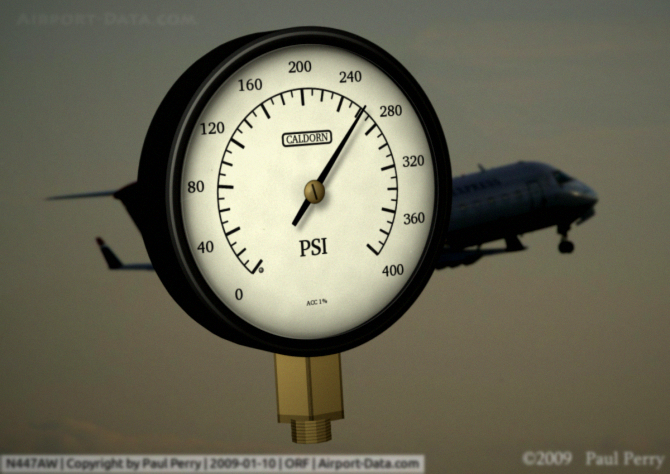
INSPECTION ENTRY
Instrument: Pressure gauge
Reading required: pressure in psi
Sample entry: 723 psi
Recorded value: 260 psi
